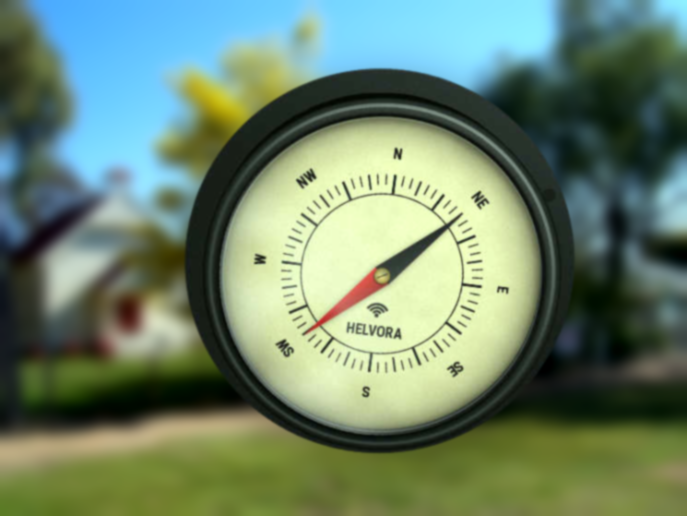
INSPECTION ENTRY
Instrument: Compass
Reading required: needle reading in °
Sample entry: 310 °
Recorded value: 225 °
